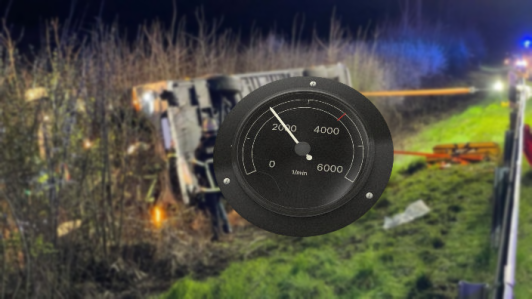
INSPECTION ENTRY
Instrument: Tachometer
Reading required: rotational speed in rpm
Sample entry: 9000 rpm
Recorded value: 2000 rpm
